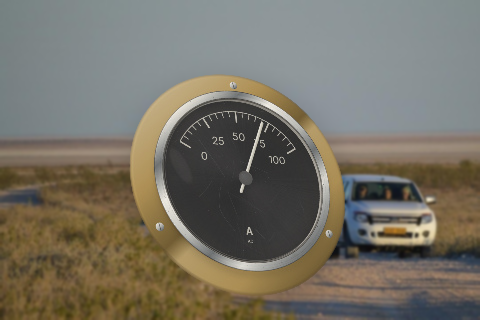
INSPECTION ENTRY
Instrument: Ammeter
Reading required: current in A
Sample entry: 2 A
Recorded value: 70 A
